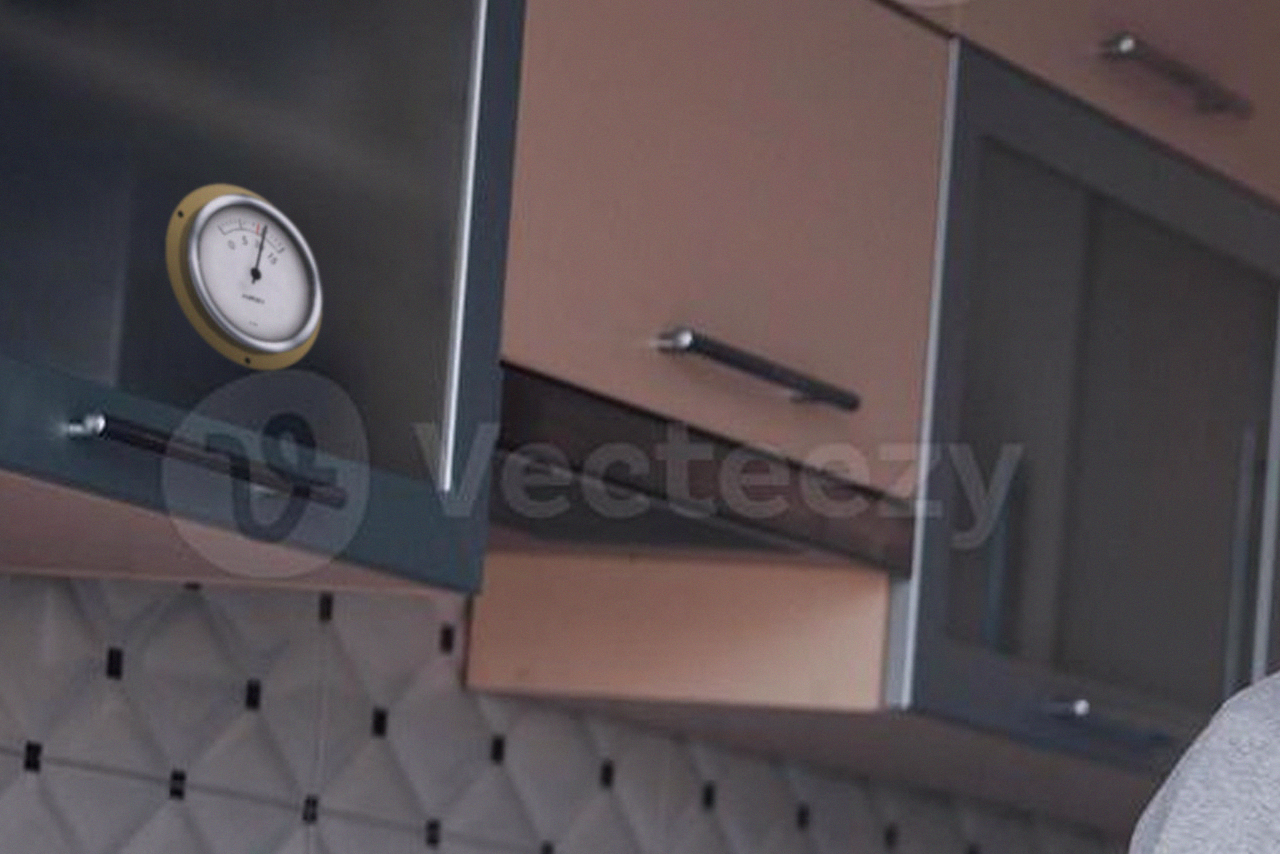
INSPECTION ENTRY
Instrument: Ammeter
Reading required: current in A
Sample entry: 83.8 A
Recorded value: 10 A
